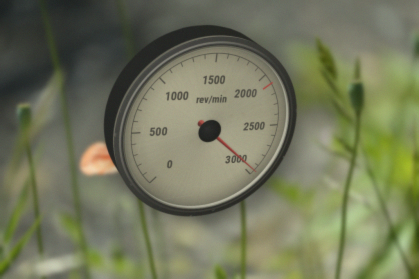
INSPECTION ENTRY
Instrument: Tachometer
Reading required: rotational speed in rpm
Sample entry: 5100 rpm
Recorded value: 2950 rpm
